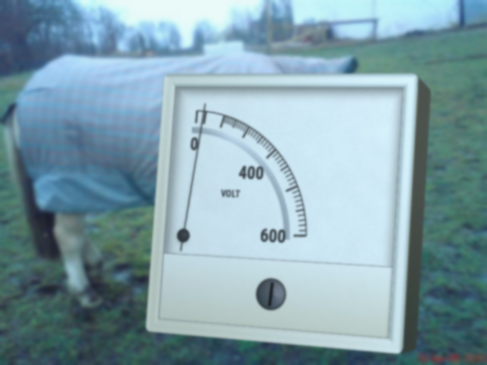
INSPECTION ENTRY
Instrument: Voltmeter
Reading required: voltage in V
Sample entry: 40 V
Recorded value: 100 V
